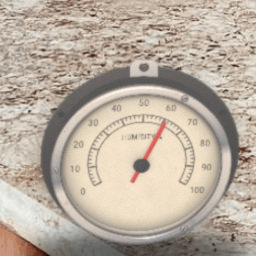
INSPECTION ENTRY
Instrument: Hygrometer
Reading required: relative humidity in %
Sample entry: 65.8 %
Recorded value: 60 %
